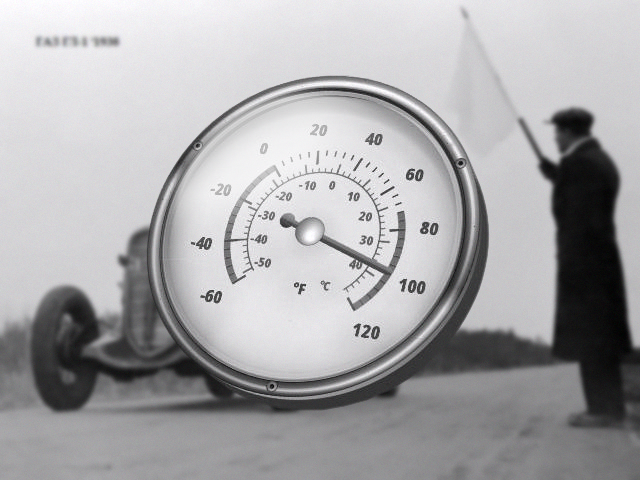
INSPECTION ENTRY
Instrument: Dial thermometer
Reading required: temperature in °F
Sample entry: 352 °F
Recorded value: 100 °F
